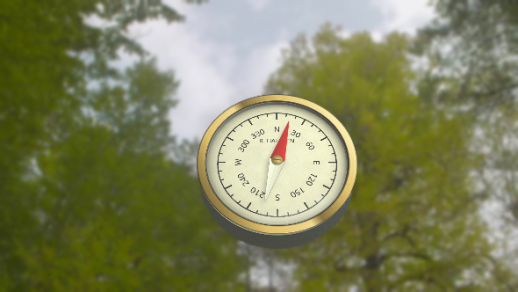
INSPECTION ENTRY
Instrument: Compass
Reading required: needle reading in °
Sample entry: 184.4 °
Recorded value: 15 °
